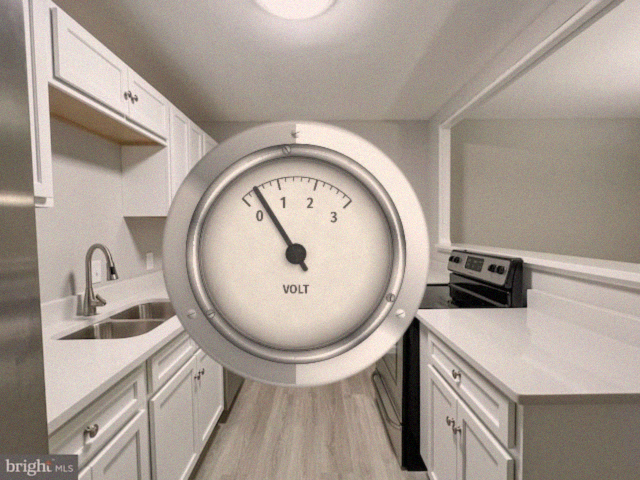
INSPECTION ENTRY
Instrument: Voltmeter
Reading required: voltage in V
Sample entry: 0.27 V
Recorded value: 0.4 V
